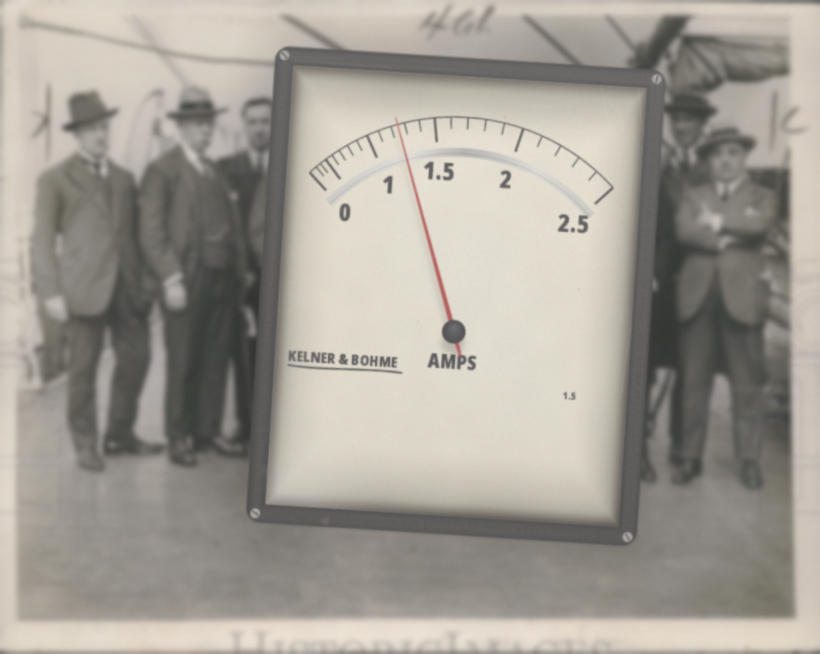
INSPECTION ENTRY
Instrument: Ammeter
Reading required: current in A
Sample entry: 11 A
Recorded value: 1.25 A
